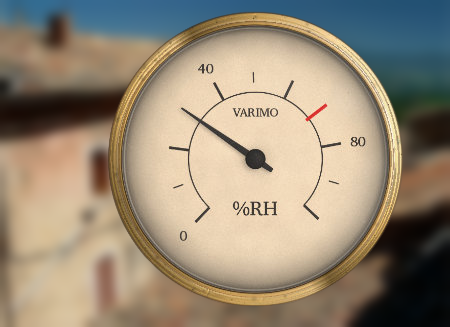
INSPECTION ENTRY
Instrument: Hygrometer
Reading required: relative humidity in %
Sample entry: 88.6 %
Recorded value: 30 %
